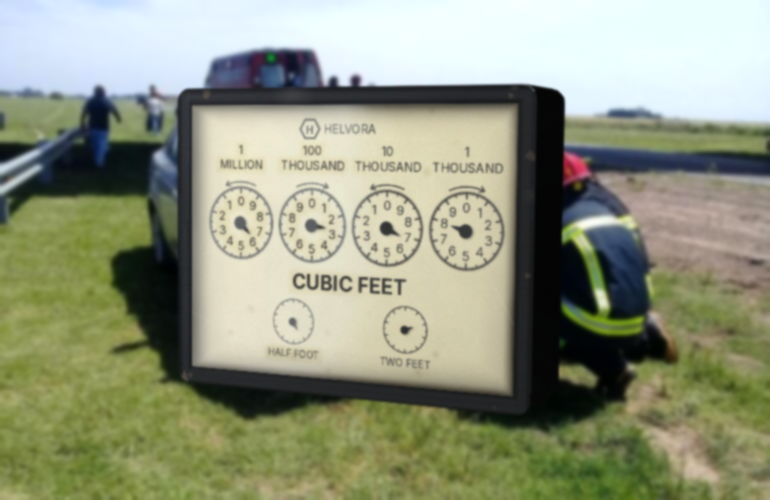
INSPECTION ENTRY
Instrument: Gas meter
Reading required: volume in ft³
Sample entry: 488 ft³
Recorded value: 626800 ft³
